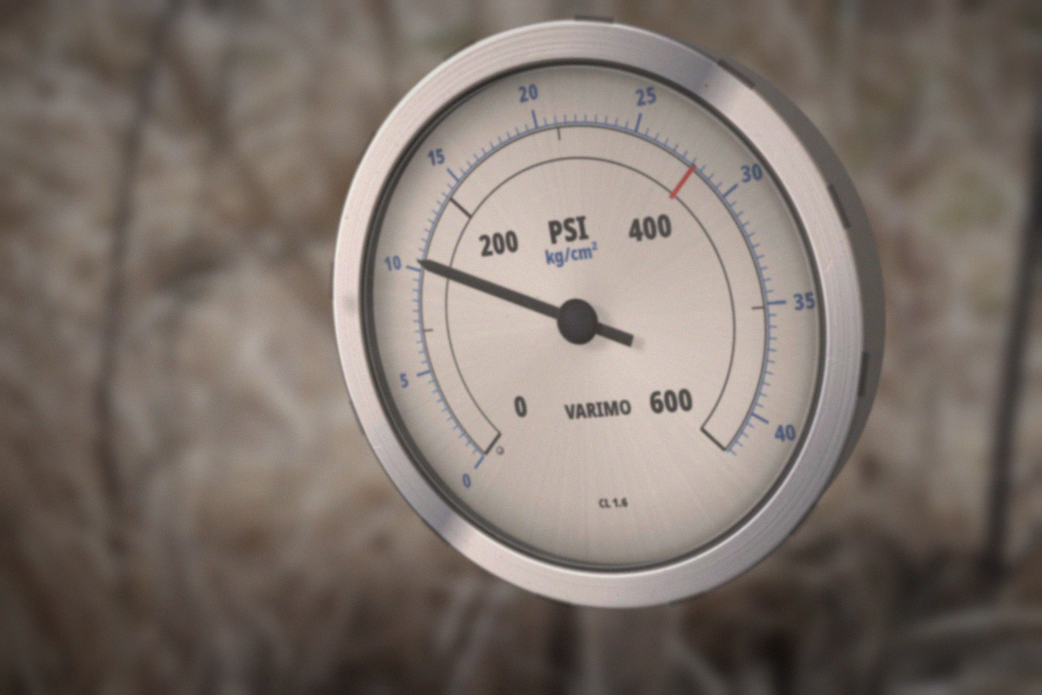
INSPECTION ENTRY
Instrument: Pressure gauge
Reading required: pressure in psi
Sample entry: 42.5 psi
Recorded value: 150 psi
